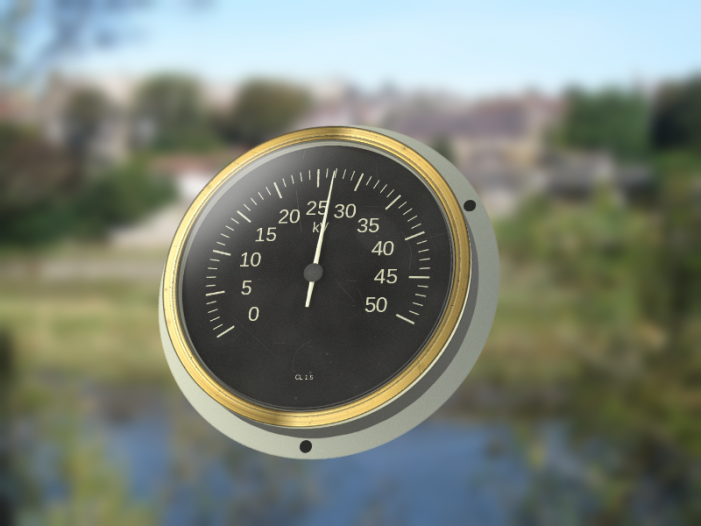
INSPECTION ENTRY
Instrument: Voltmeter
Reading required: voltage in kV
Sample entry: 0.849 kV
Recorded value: 27 kV
